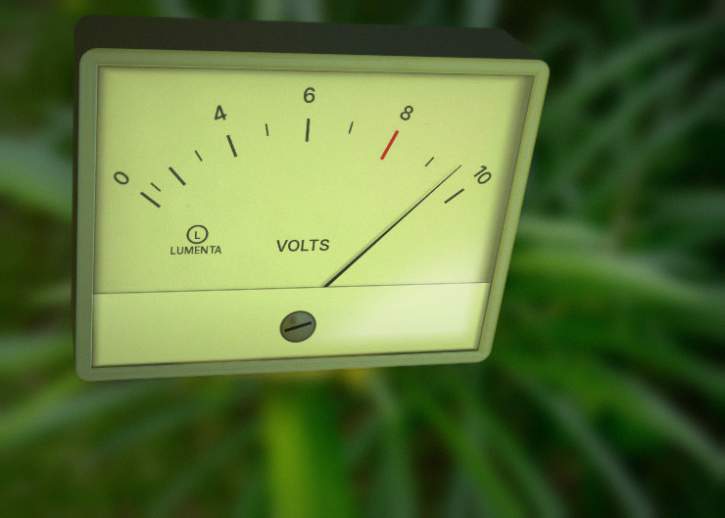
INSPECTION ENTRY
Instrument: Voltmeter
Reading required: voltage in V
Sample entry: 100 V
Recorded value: 9.5 V
